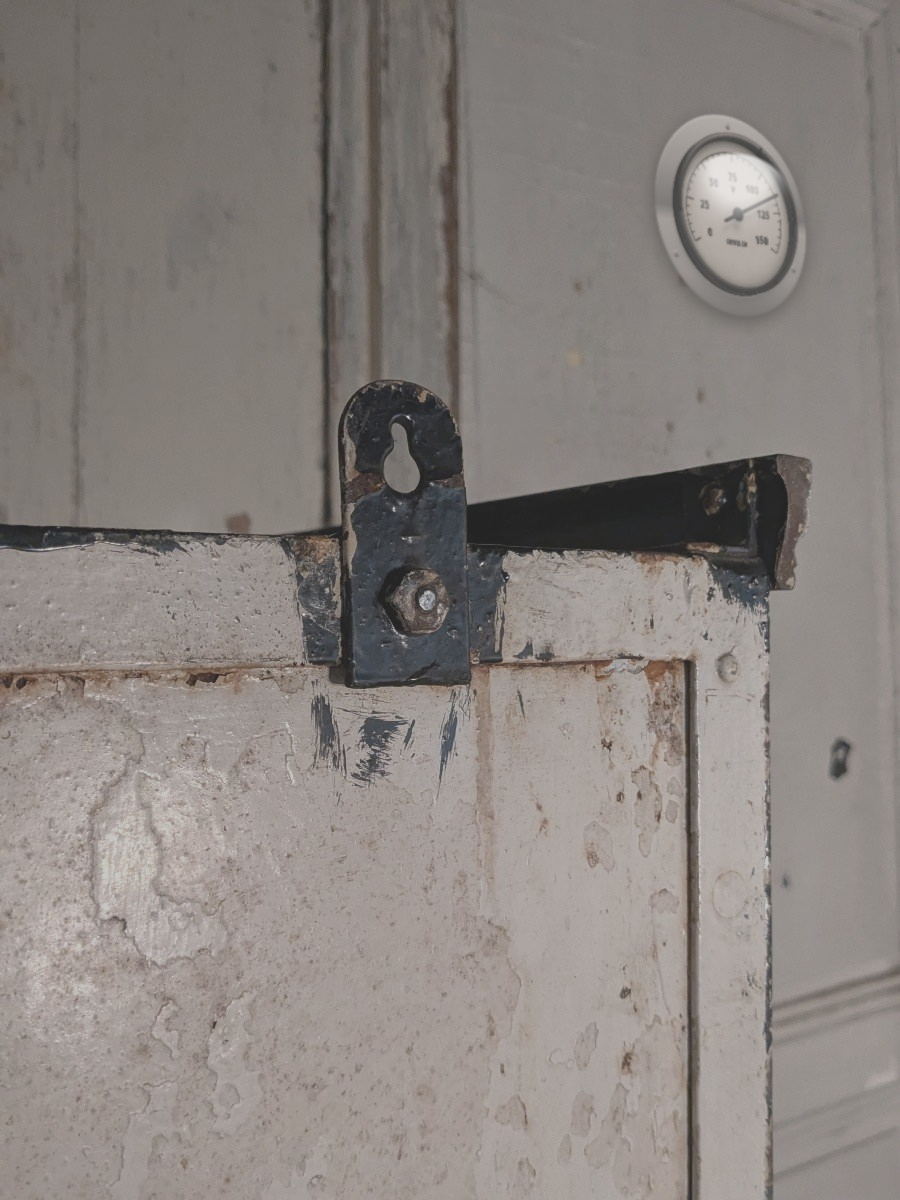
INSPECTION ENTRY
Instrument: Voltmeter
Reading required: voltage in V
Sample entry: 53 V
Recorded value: 115 V
